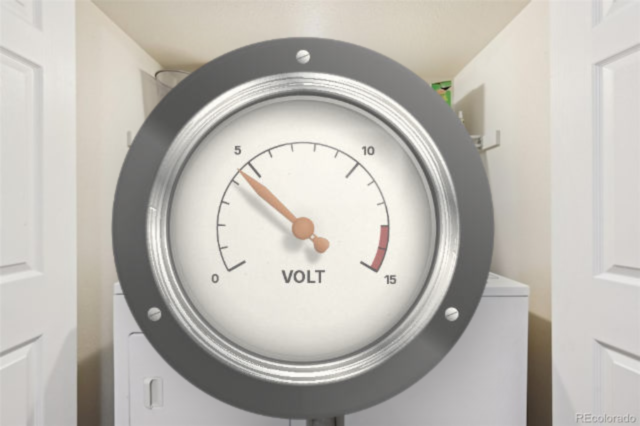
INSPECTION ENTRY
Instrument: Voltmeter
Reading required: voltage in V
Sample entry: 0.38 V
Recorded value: 4.5 V
